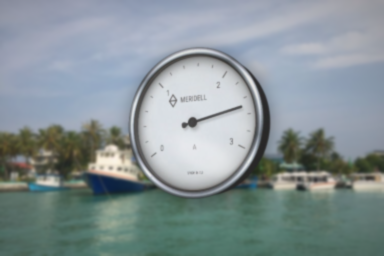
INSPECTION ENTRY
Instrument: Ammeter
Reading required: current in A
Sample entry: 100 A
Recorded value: 2.5 A
